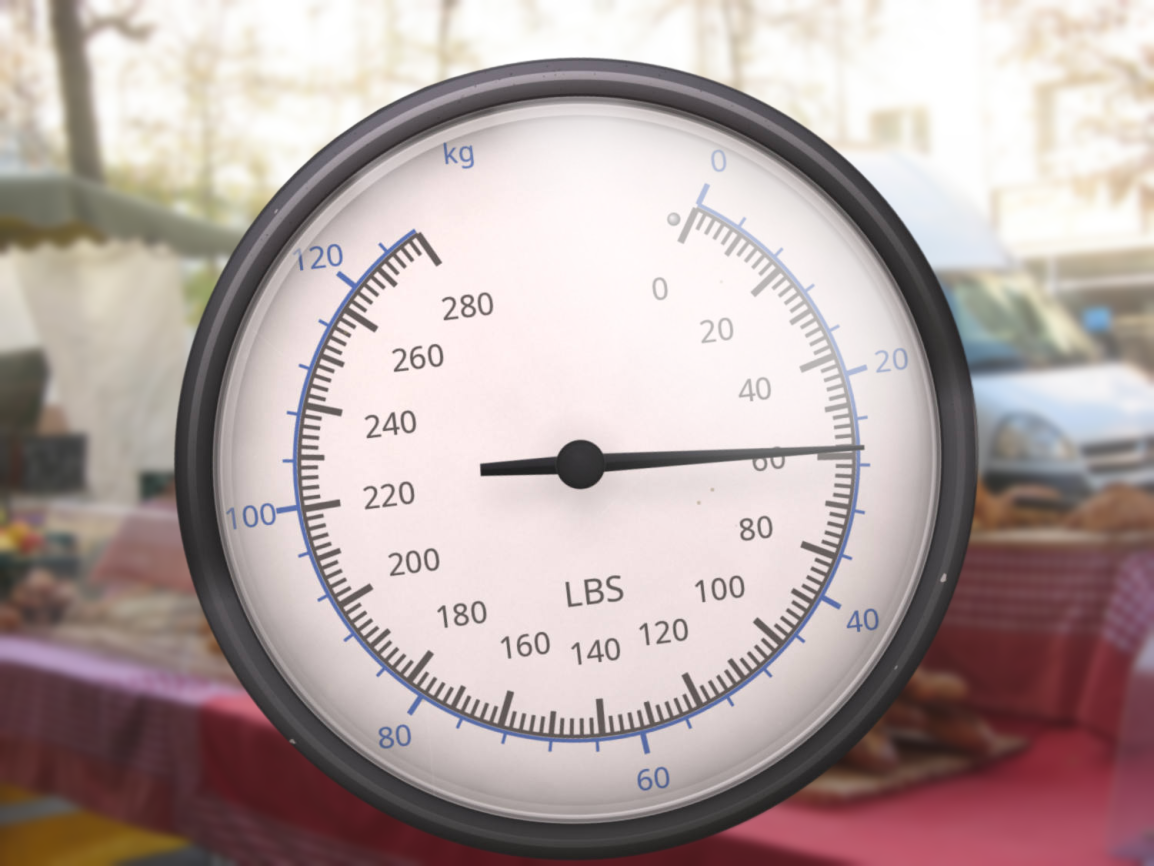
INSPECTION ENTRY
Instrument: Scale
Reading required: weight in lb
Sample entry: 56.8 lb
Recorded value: 58 lb
